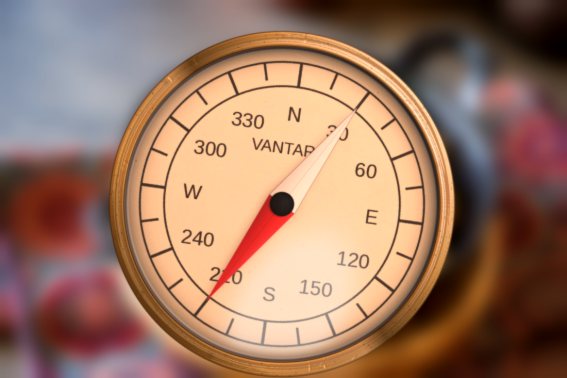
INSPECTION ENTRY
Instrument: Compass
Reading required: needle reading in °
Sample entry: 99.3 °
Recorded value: 210 °
